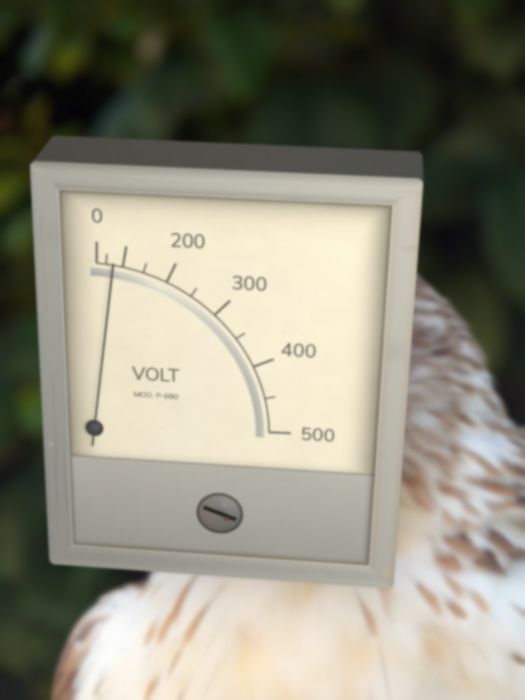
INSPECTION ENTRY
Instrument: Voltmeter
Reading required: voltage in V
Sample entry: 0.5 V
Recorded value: 75 V
